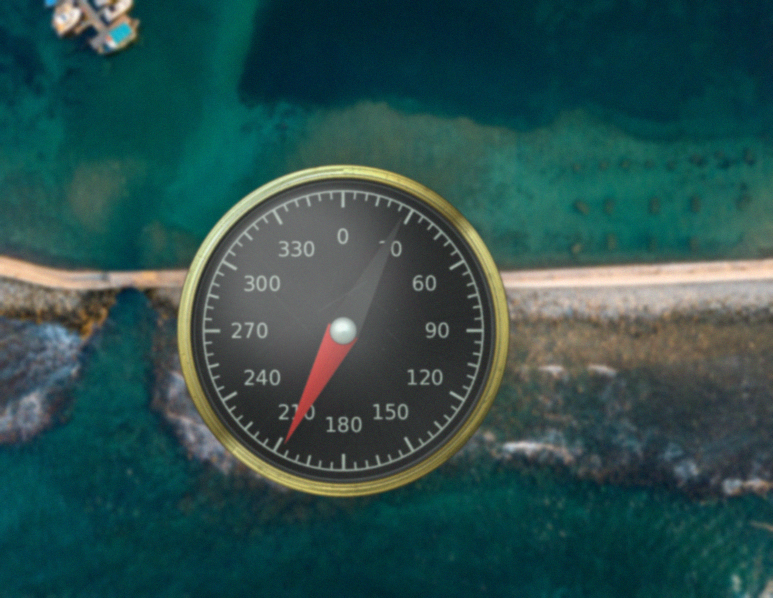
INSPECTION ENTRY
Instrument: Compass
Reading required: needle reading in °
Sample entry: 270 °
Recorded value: 207.5 °
